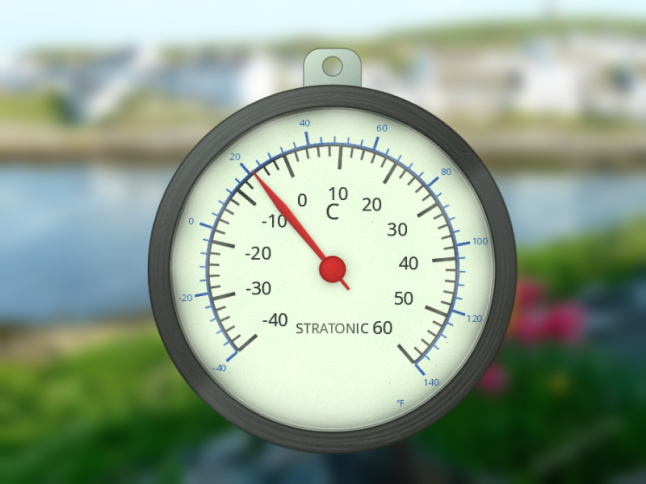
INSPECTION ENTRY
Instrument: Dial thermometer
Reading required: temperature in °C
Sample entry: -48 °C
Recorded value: -6 °C
